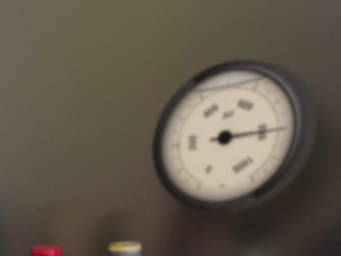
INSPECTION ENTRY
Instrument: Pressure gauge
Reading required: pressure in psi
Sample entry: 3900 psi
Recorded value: 800 psi
